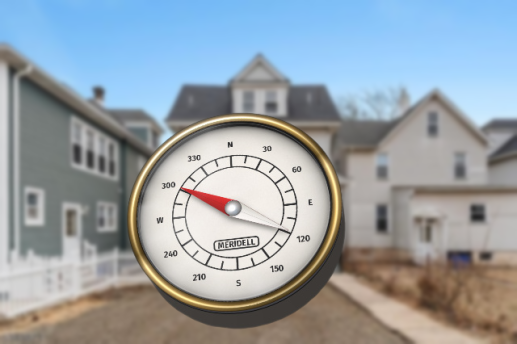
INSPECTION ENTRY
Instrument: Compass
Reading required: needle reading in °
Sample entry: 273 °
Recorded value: 300 °
